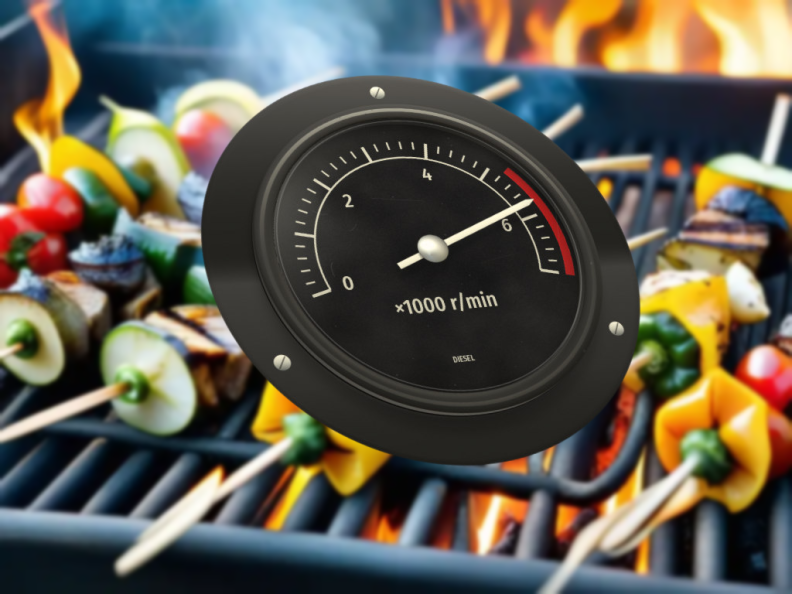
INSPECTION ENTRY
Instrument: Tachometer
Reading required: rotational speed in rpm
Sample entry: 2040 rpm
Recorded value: 5800 rpm
